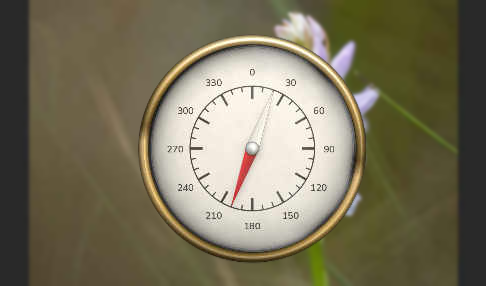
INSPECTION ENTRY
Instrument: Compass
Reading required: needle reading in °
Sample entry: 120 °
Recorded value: 200 °
